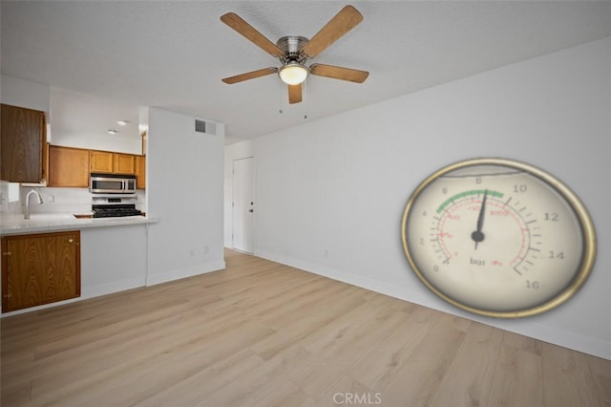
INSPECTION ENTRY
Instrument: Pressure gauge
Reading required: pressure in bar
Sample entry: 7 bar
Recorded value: 8.5 bar
